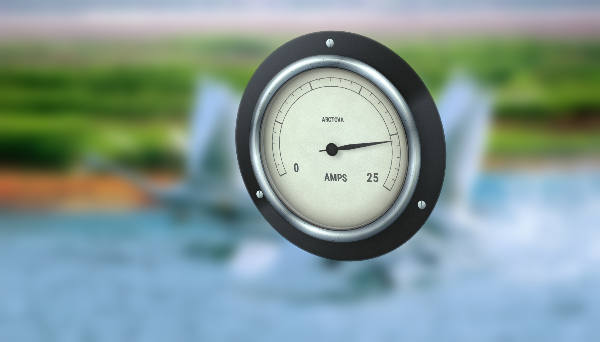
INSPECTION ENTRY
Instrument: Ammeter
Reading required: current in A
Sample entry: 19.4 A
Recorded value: 20.5 A
